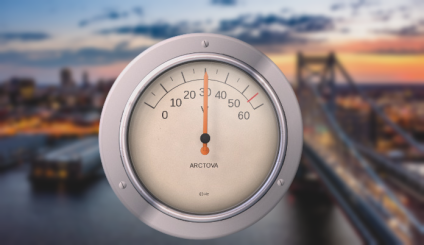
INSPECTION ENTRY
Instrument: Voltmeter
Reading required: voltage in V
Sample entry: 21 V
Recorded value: 30 V
